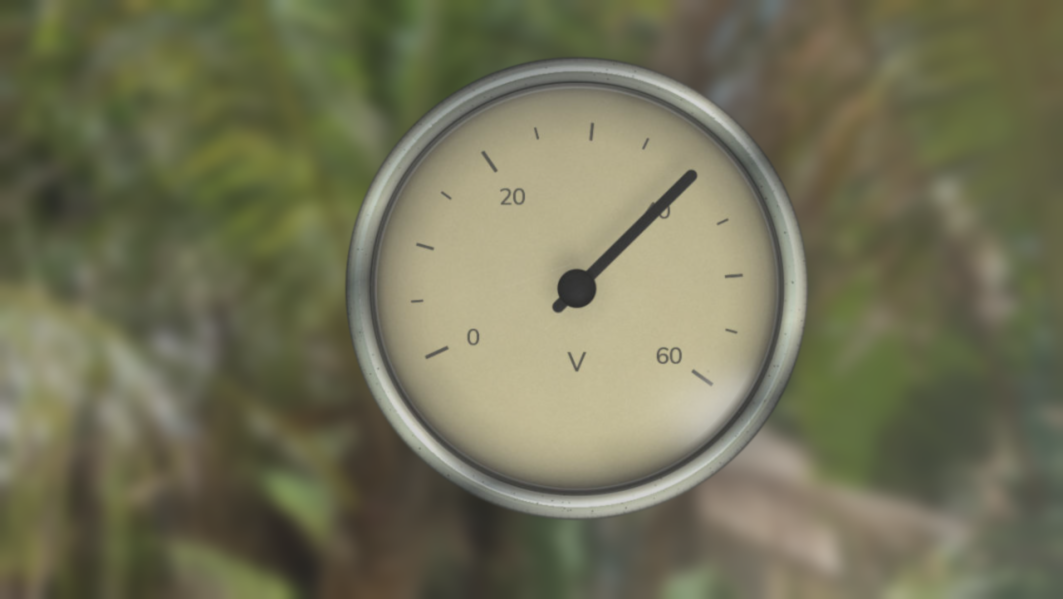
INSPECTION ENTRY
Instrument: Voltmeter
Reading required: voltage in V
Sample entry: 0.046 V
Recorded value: 40 V
